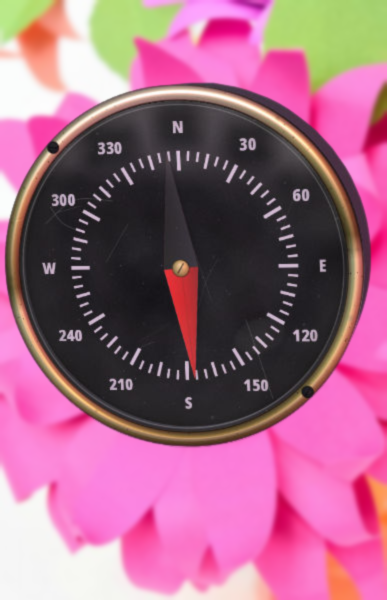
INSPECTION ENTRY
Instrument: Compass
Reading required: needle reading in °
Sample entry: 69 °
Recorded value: 175 °
